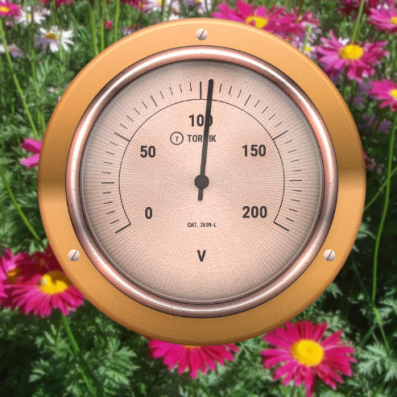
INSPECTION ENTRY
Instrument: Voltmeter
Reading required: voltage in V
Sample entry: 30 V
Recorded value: 105 V
